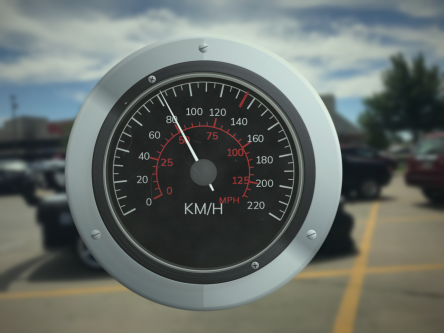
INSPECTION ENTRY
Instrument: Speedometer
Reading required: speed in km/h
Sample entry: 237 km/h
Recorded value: 82.5 km/h
